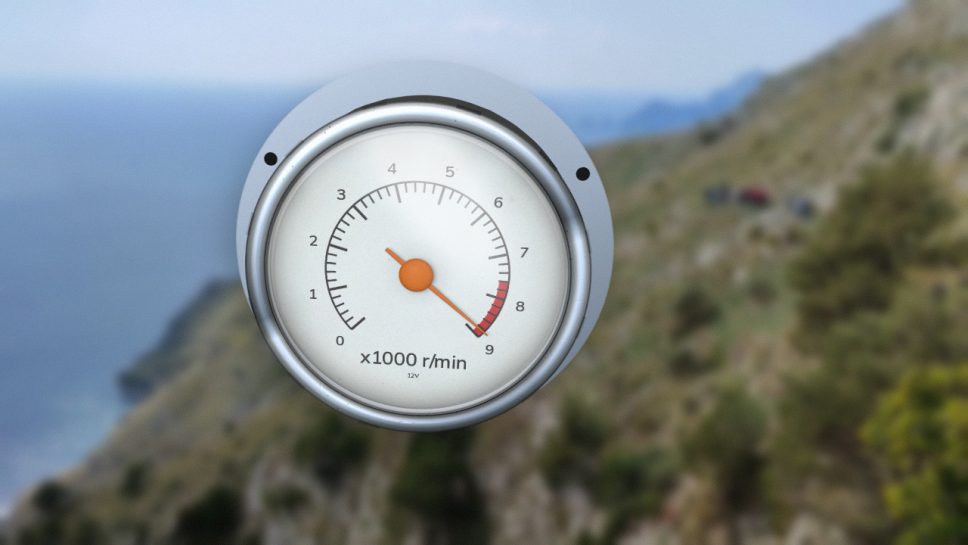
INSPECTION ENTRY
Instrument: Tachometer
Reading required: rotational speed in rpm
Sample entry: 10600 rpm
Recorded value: 8800 rpm
